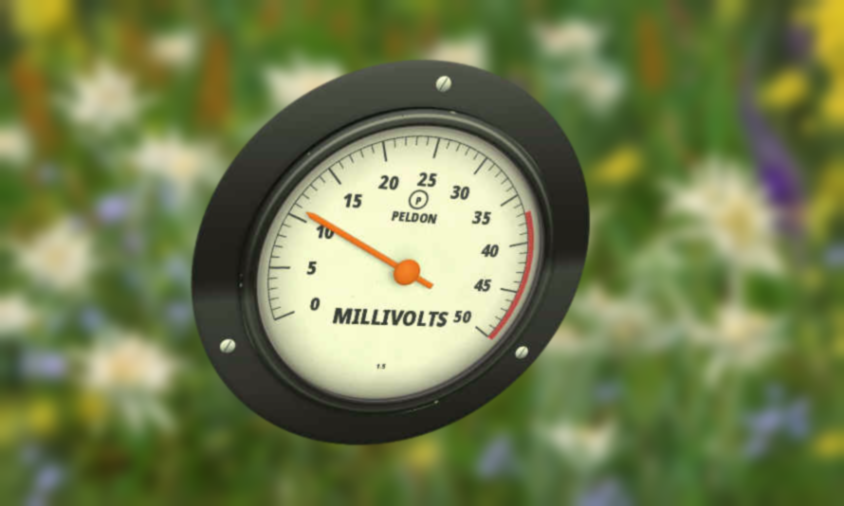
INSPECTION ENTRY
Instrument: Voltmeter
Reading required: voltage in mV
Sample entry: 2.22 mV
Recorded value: 11 mV
